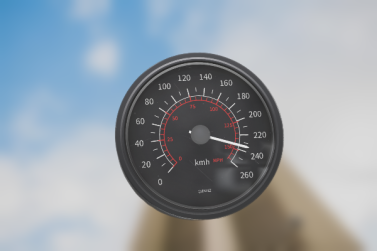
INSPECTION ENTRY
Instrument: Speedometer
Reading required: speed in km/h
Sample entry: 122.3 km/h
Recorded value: 235 km/h
